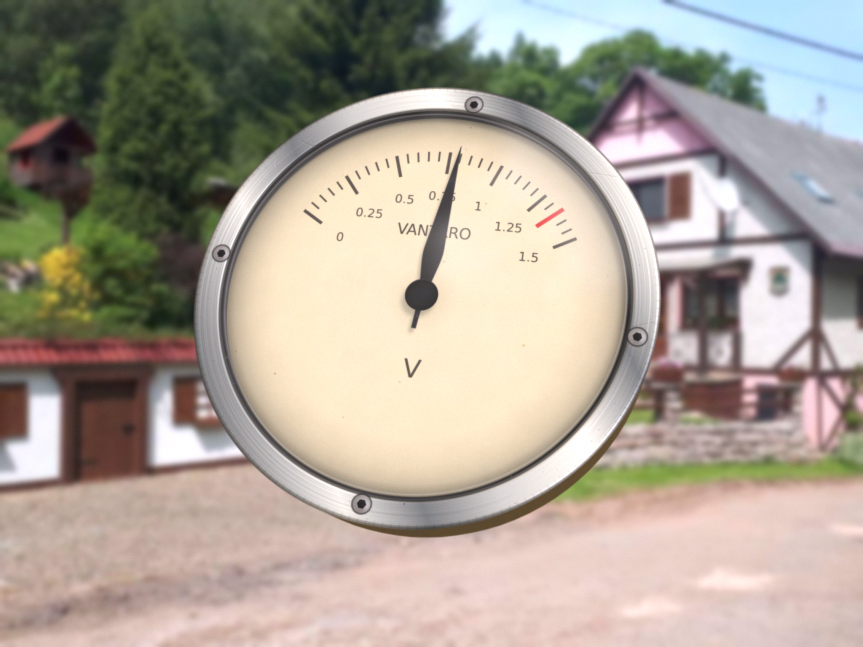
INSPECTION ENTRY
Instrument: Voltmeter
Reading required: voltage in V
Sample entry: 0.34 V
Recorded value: 0.8 V
